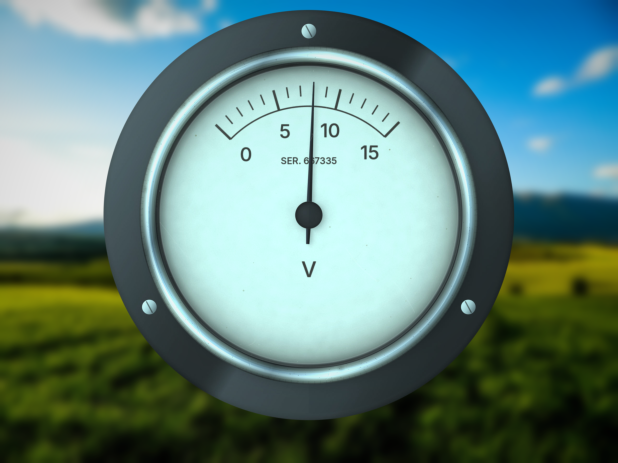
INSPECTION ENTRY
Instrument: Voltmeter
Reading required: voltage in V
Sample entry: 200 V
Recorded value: 8 V
